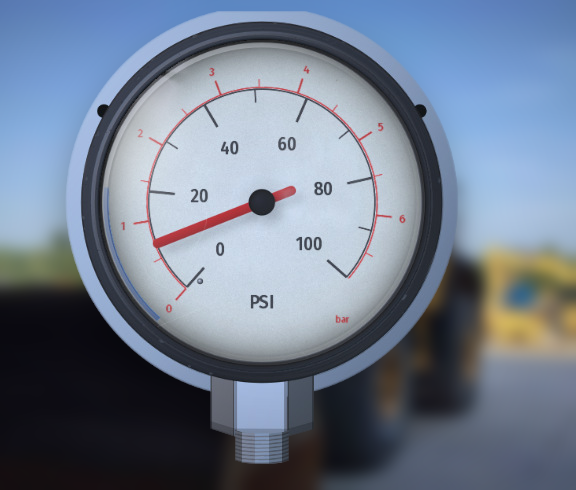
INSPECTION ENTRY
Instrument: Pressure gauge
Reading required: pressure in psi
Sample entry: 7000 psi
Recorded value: 10 psi
